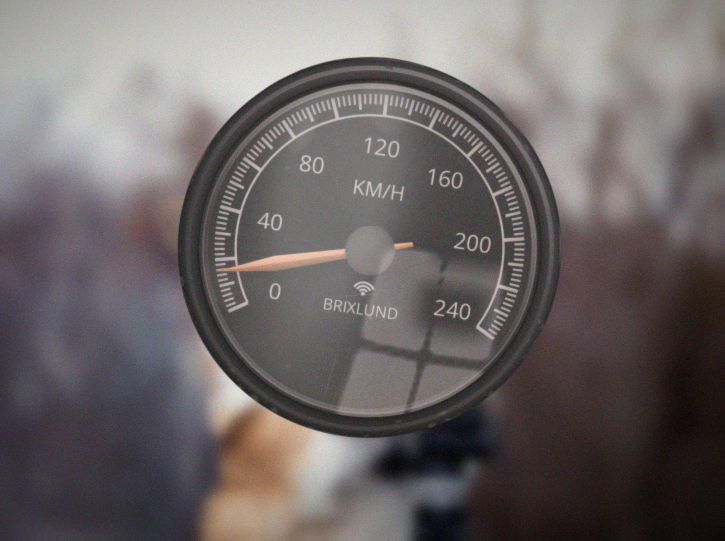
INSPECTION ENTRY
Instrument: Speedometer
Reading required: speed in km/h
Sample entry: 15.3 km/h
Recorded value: 16 km/h
